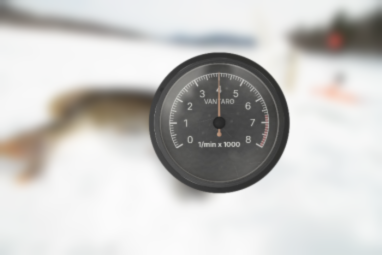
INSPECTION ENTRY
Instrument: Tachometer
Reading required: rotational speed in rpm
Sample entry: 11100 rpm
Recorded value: 4000 rpm
